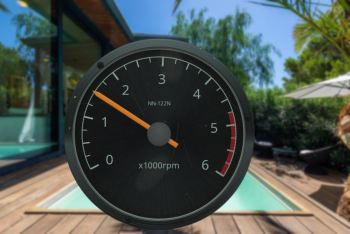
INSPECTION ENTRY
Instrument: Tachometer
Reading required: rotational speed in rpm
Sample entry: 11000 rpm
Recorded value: 1500 rpm
